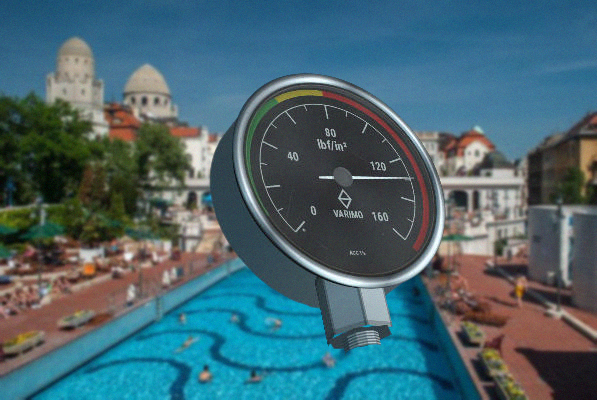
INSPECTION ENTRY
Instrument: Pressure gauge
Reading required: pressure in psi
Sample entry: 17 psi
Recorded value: 130 psi
